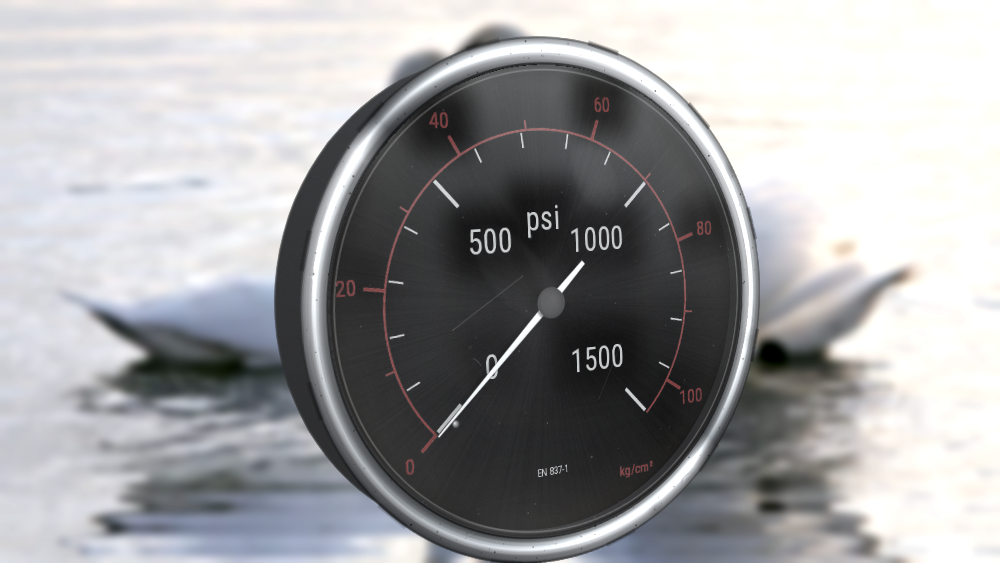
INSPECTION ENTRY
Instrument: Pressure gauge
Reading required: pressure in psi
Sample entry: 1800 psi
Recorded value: 0 psi
